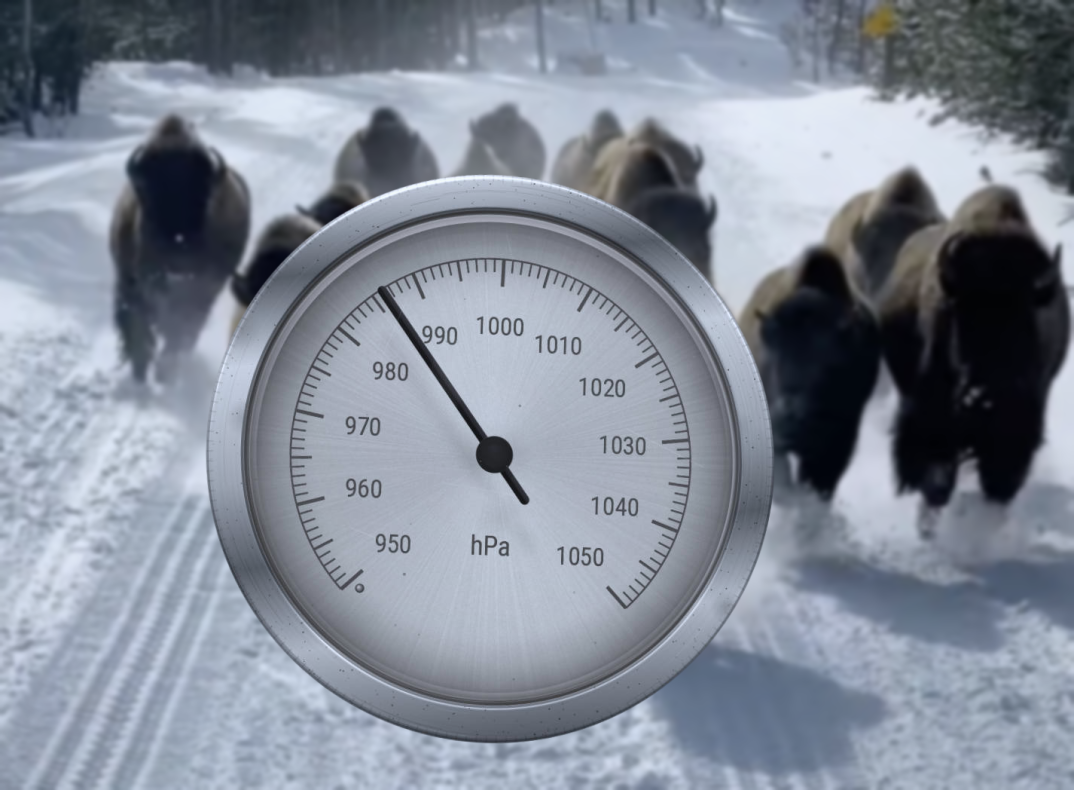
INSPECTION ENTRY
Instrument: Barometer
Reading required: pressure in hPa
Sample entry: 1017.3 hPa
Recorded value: 986 hPa
